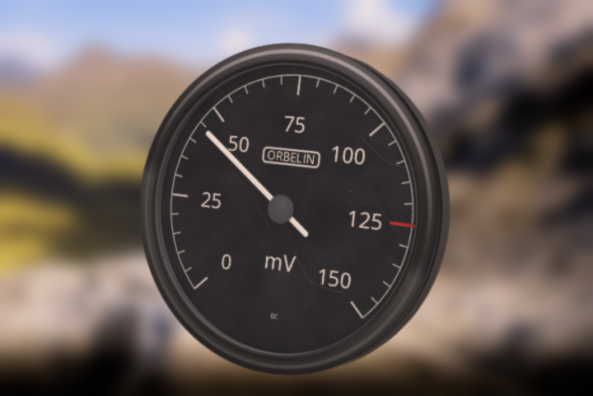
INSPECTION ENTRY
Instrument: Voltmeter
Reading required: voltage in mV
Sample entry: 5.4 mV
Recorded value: 45 mV
